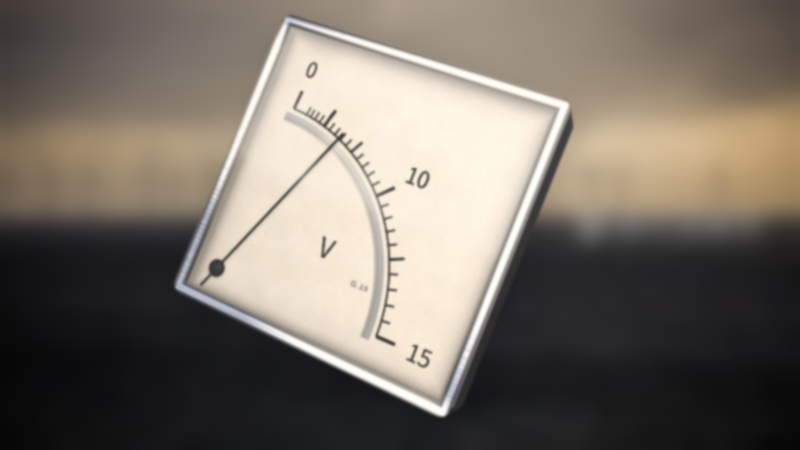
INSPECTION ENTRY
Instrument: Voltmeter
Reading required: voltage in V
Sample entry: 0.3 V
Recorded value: 6.5 V
